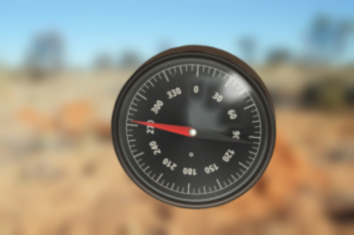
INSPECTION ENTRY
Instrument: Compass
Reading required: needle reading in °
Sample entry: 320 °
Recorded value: 275 °
